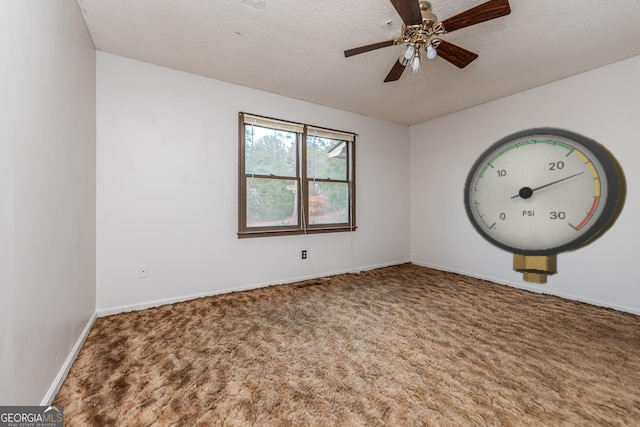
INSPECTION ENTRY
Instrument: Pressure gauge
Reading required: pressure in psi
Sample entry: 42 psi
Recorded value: 23 psi
